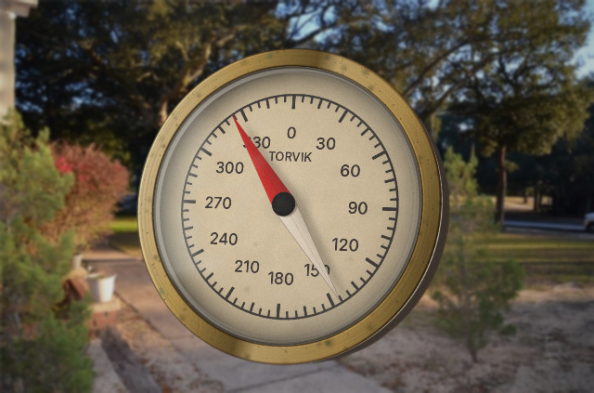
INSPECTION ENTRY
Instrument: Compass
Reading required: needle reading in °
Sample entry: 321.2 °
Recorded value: 325 °
